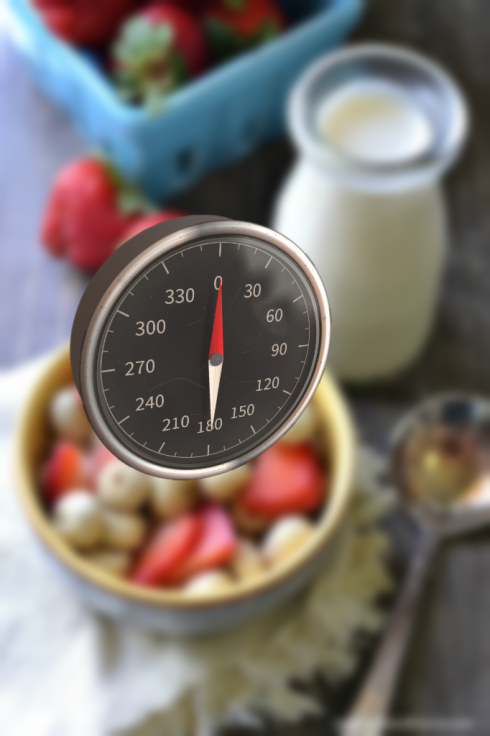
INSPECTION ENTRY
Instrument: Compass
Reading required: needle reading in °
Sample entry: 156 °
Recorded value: 0 °
